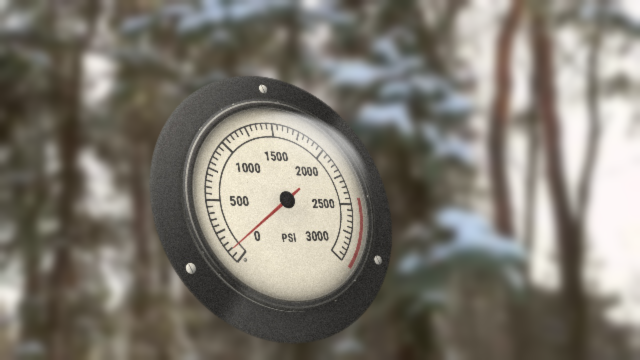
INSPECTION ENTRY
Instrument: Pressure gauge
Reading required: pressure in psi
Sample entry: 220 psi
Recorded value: 100 psi
